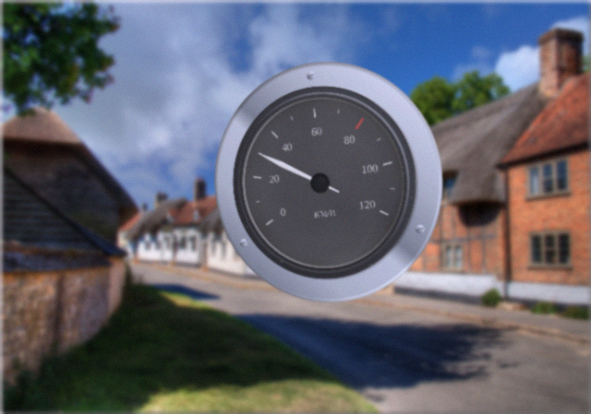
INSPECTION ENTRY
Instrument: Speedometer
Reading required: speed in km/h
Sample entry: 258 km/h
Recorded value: 30 km/h
